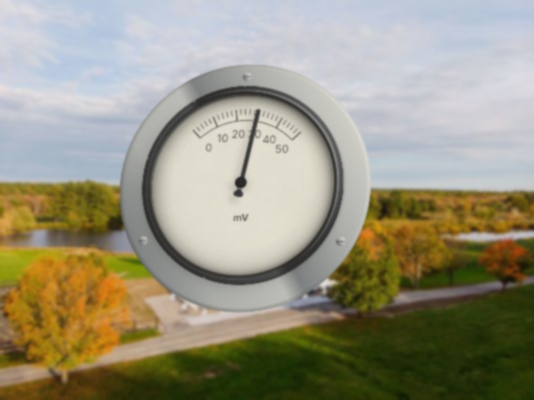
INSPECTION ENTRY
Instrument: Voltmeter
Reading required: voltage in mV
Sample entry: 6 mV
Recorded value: 30 mV
